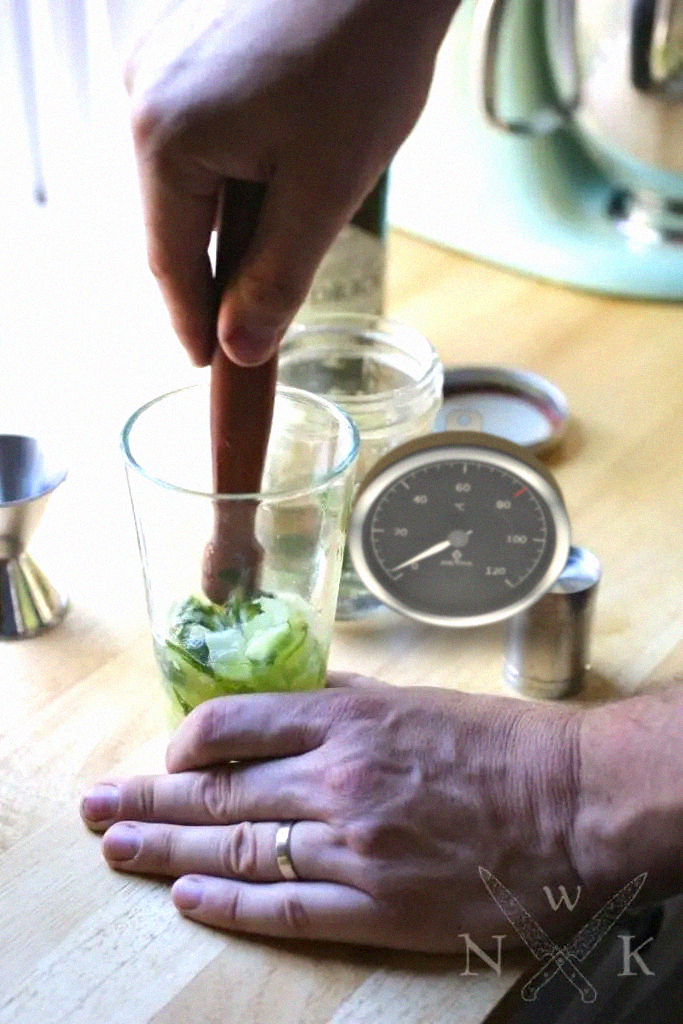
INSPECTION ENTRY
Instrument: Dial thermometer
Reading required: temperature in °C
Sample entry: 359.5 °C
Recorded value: 4 °C
